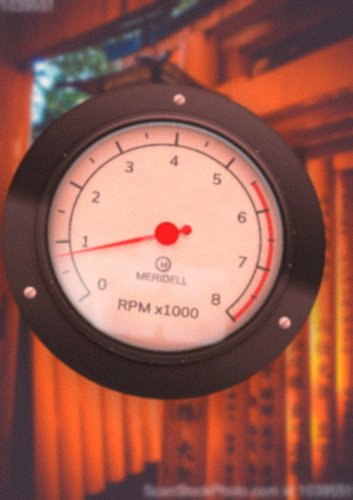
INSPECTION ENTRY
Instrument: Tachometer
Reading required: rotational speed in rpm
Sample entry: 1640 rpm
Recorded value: 750 rpm
